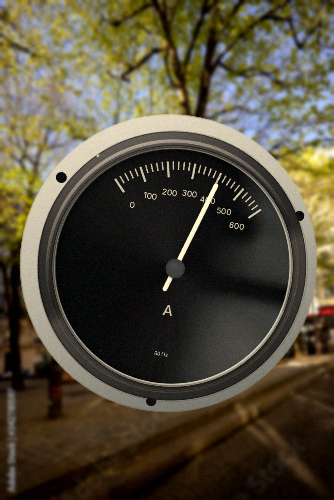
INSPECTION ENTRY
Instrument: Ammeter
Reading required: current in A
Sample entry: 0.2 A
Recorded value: 400 A
